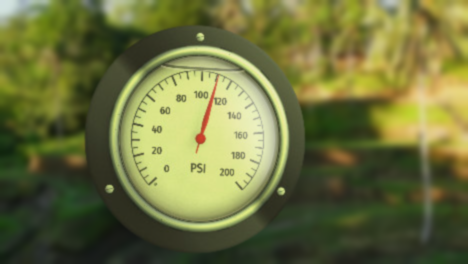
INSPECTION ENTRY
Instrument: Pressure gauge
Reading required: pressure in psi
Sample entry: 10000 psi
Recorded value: 110 psi
